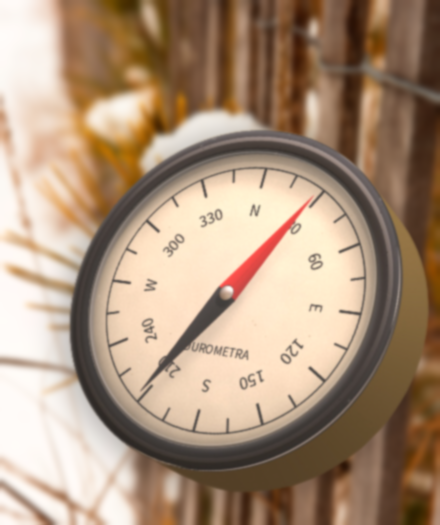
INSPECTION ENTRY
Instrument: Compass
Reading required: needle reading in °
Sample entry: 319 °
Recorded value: 30 °
